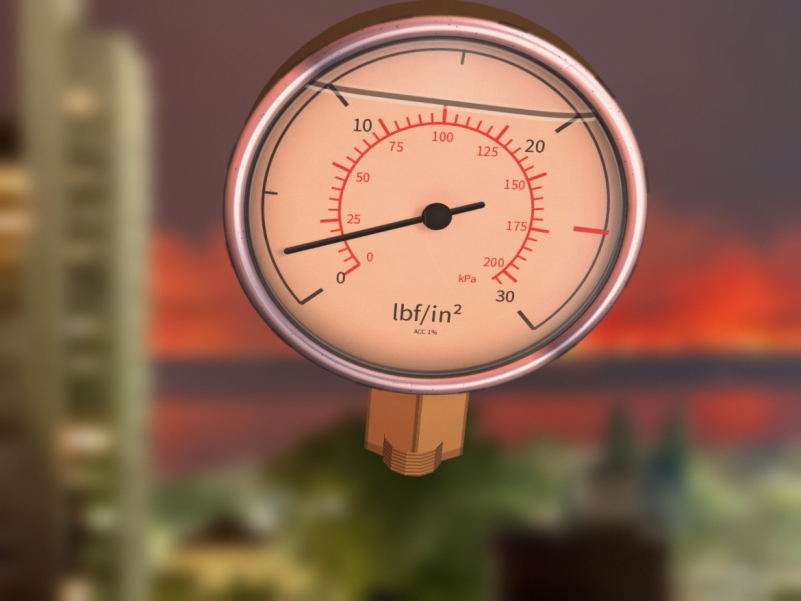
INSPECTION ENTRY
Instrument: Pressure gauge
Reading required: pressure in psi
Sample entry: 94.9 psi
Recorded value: 2.5 psi
